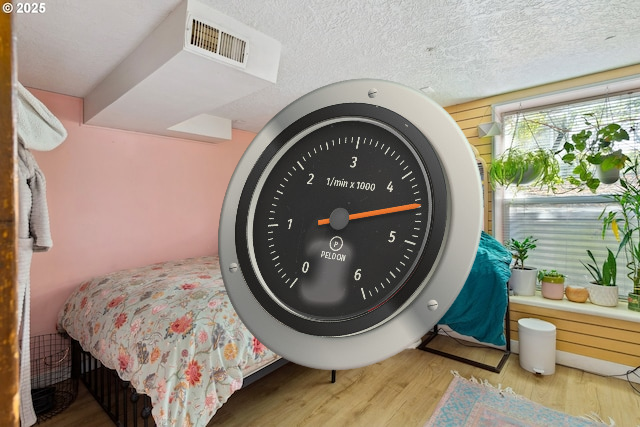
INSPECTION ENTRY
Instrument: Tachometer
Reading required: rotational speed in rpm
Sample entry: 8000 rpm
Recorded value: 4500 rpm
